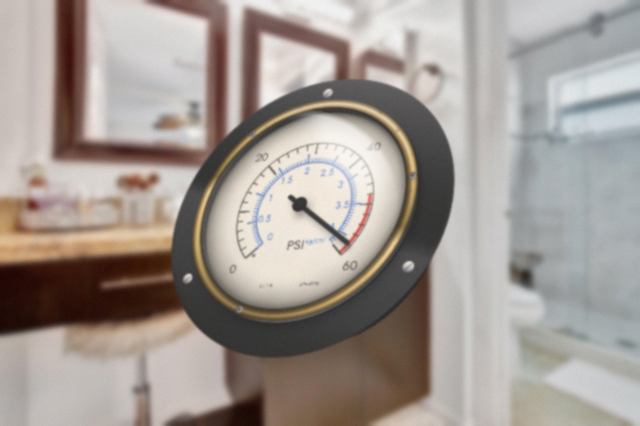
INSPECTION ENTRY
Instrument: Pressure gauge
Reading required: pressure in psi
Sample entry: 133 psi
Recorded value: 58 psi
